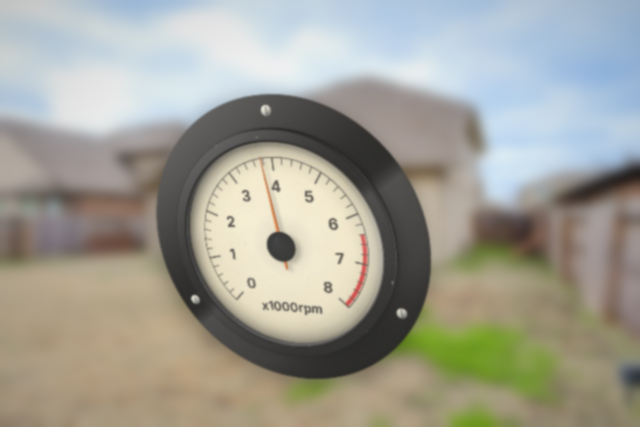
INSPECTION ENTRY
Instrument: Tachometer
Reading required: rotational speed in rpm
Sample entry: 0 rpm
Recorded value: 3800 rpm
